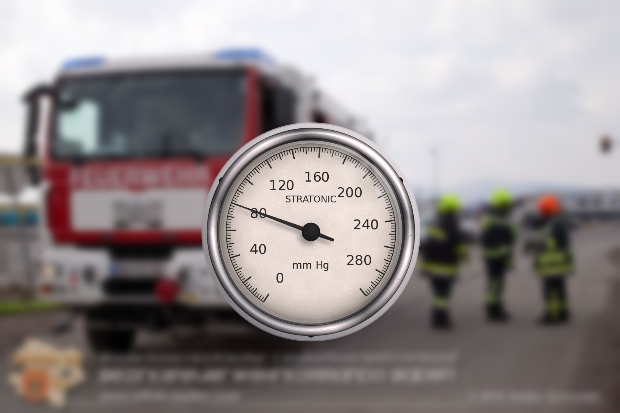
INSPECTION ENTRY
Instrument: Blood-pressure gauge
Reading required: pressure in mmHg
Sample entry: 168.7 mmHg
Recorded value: 80 mmHg
